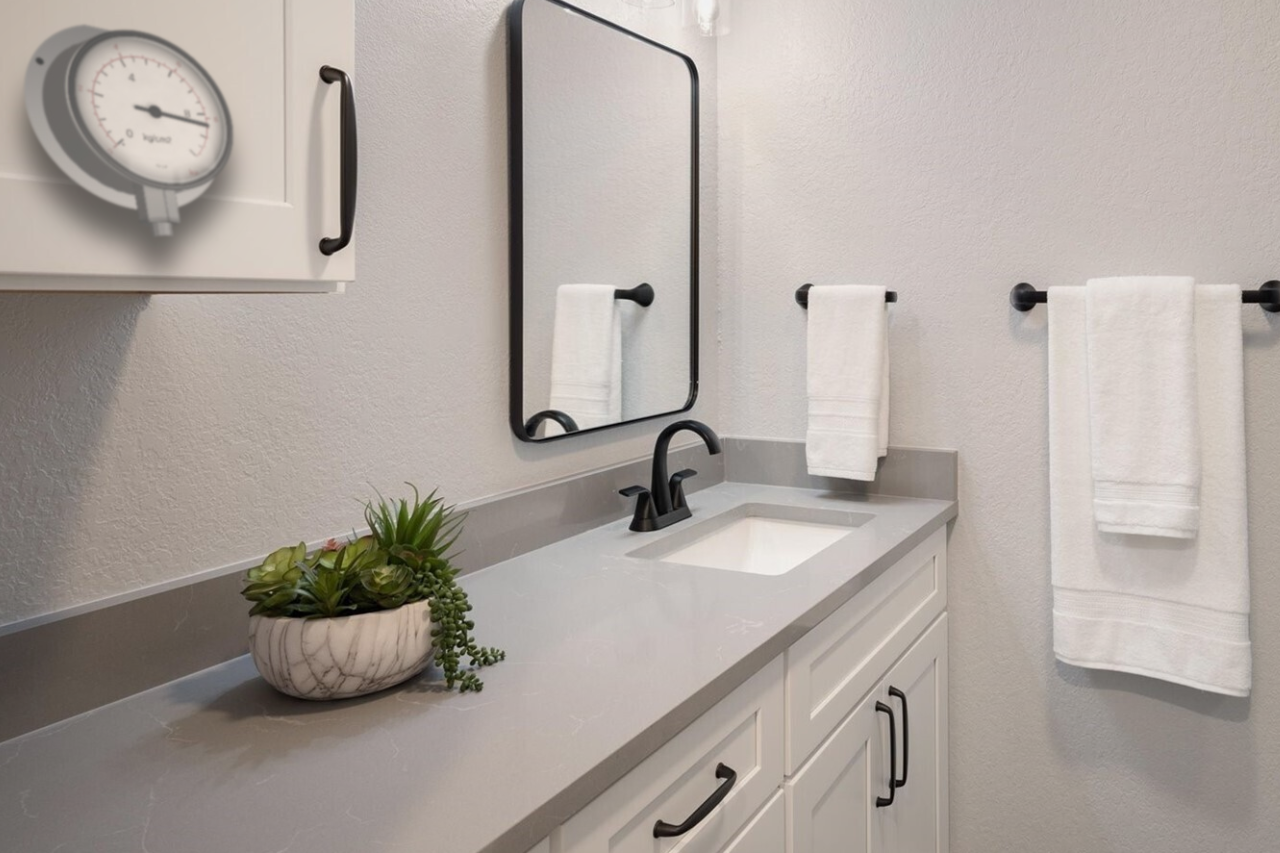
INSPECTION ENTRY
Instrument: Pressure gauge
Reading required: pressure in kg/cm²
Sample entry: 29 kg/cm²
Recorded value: 8.5 kg/cm²
